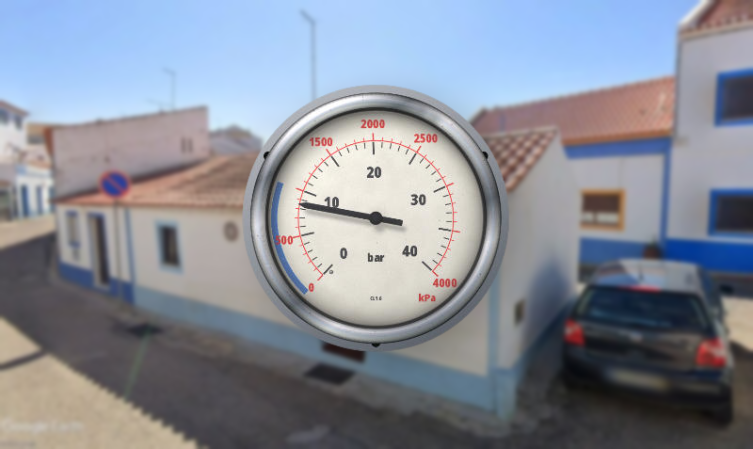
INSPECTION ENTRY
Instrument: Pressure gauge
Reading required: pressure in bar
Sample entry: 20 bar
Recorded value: 8.5 bar
